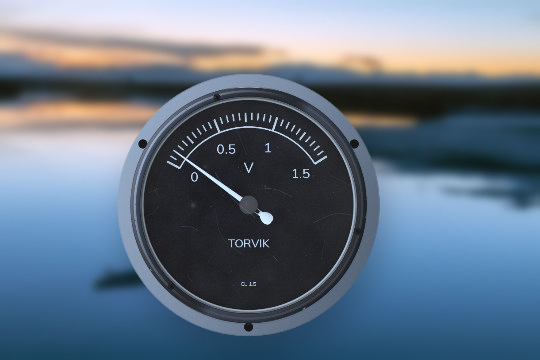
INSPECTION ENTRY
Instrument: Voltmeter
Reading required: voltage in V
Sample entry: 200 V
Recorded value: 0.1 V
